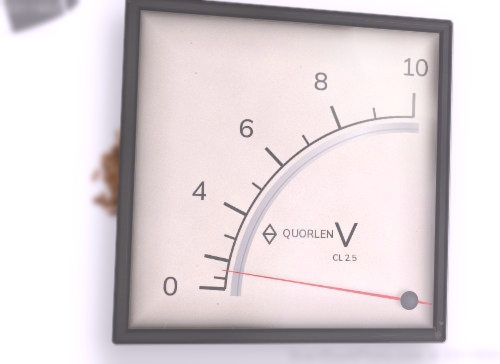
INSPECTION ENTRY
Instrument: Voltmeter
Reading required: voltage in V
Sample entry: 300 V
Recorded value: 1.5 V
